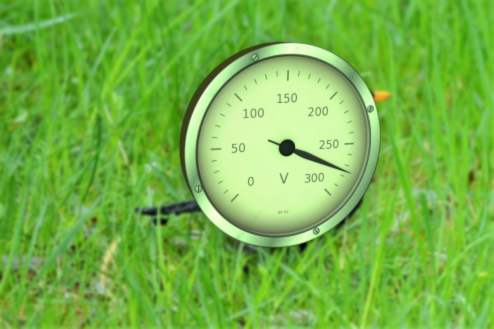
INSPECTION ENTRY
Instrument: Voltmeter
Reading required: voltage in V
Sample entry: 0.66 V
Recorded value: 275 V
